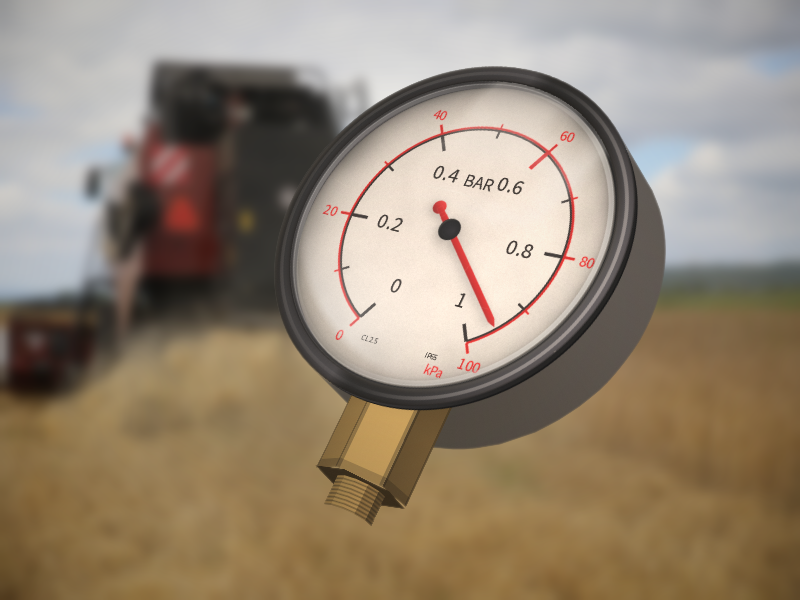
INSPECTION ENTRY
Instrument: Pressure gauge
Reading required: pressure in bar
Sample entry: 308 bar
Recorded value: 0.95 bar
